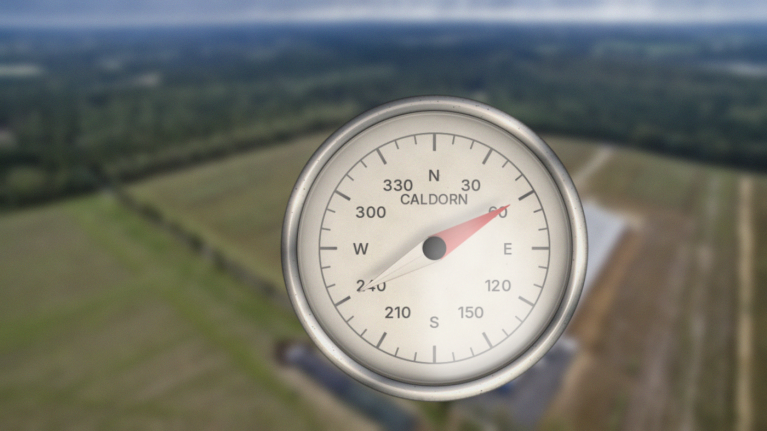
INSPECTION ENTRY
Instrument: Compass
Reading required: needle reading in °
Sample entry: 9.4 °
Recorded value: 60 °
